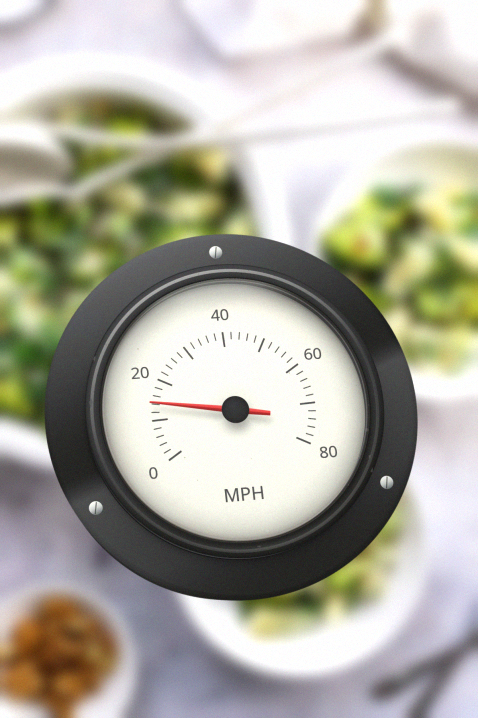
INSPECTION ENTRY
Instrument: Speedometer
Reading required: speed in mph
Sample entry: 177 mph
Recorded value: 14 mph
